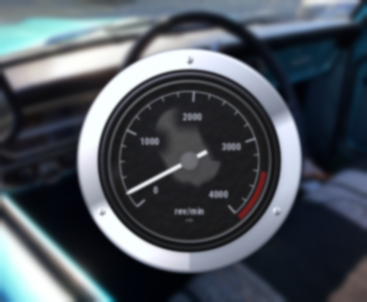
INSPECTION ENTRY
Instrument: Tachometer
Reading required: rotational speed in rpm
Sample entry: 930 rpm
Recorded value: 200 rpm
